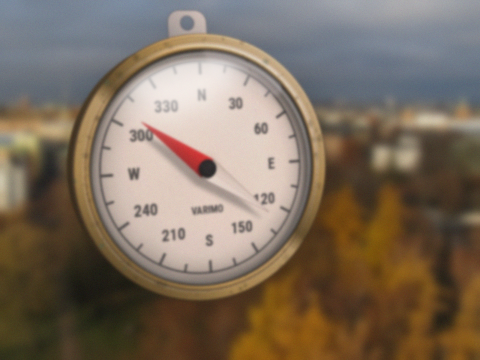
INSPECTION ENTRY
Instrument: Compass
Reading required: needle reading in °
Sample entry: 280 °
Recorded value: 307.5 °
